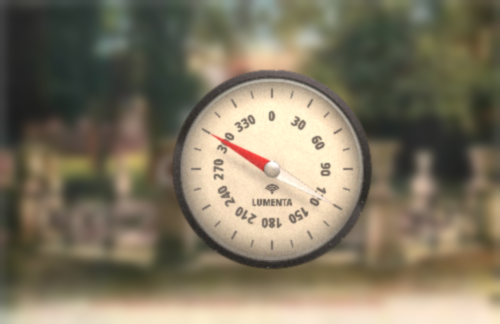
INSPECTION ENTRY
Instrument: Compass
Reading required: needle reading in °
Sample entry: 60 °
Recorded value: 300 °
